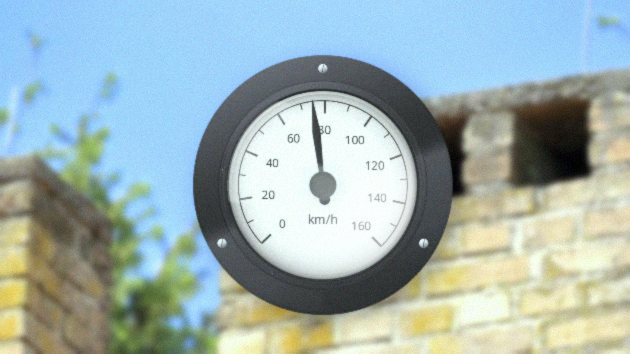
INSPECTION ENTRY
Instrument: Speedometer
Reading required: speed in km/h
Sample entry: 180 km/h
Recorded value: 75 km/h
